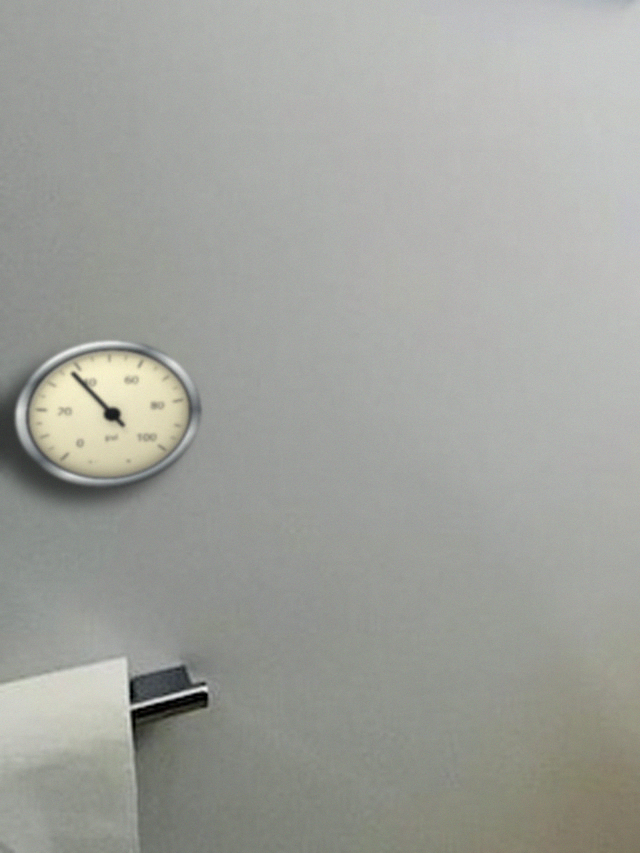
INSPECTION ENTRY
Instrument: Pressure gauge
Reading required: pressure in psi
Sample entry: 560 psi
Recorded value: 37.5 psi
